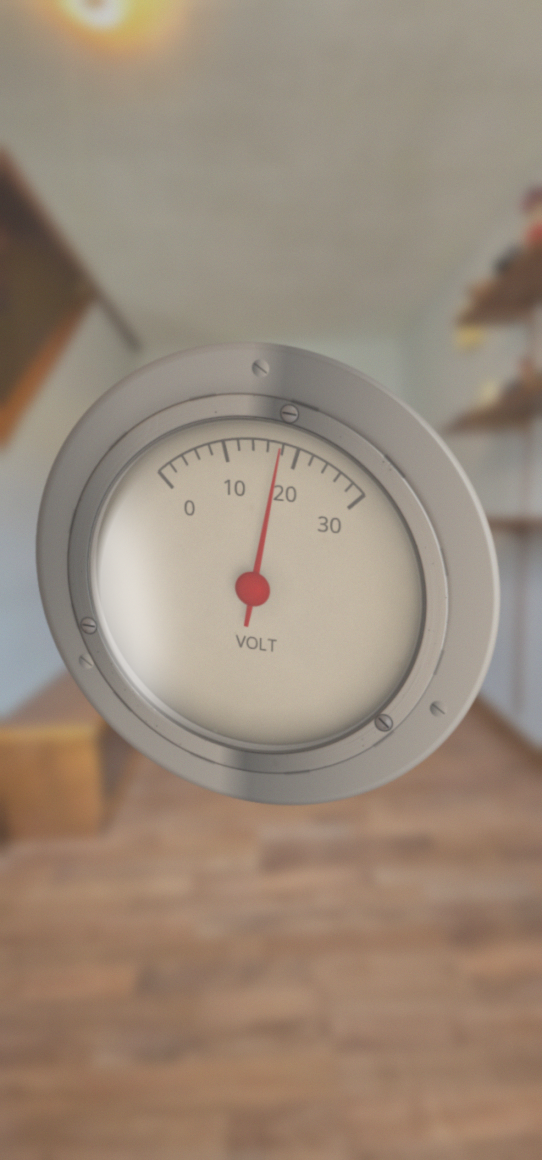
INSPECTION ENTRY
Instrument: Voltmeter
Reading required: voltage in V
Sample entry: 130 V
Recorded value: 18 V
